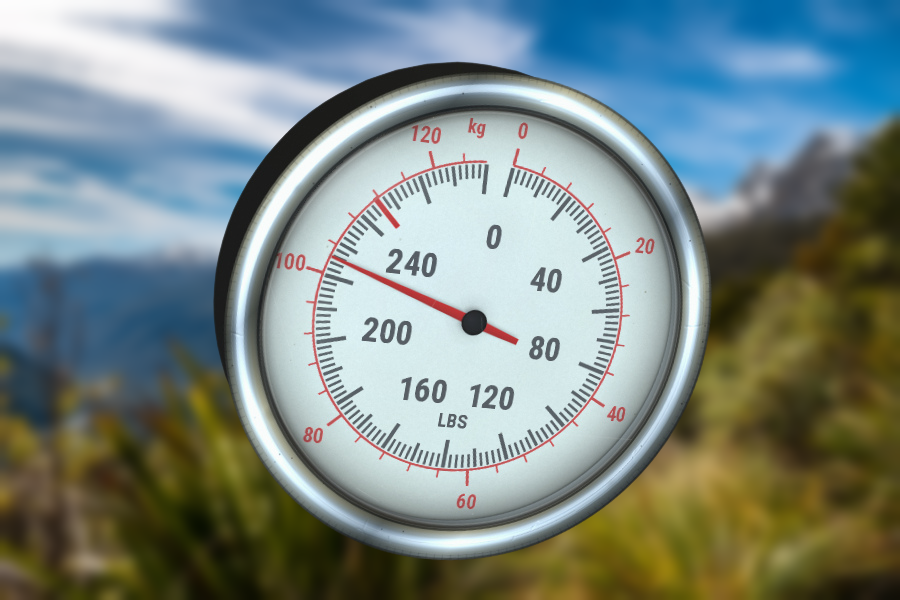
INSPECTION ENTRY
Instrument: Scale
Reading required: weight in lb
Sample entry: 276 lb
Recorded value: 226 lb
